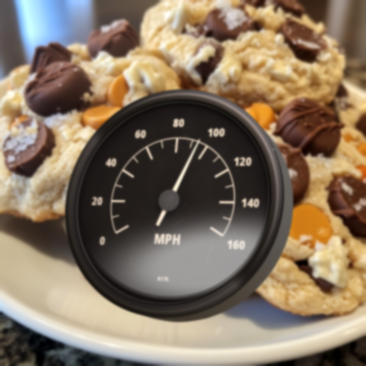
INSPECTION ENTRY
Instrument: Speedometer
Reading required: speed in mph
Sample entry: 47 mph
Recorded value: 95 mph
